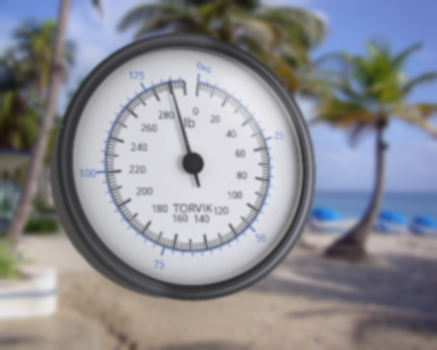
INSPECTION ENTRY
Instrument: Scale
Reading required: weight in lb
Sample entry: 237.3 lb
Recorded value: 290 lb
